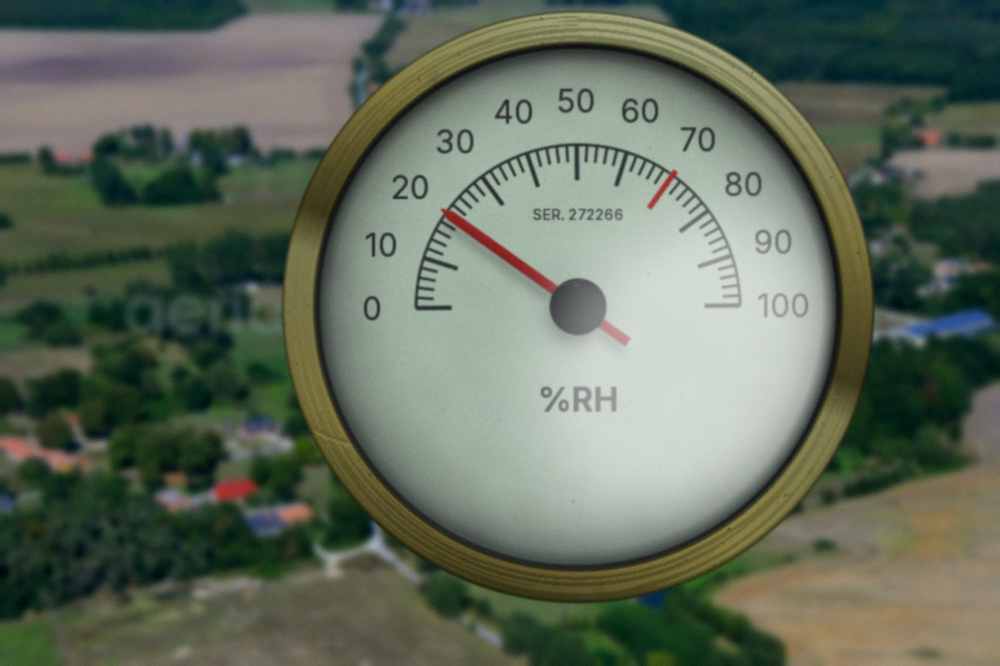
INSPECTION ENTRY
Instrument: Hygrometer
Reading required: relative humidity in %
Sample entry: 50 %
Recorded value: 20 %
